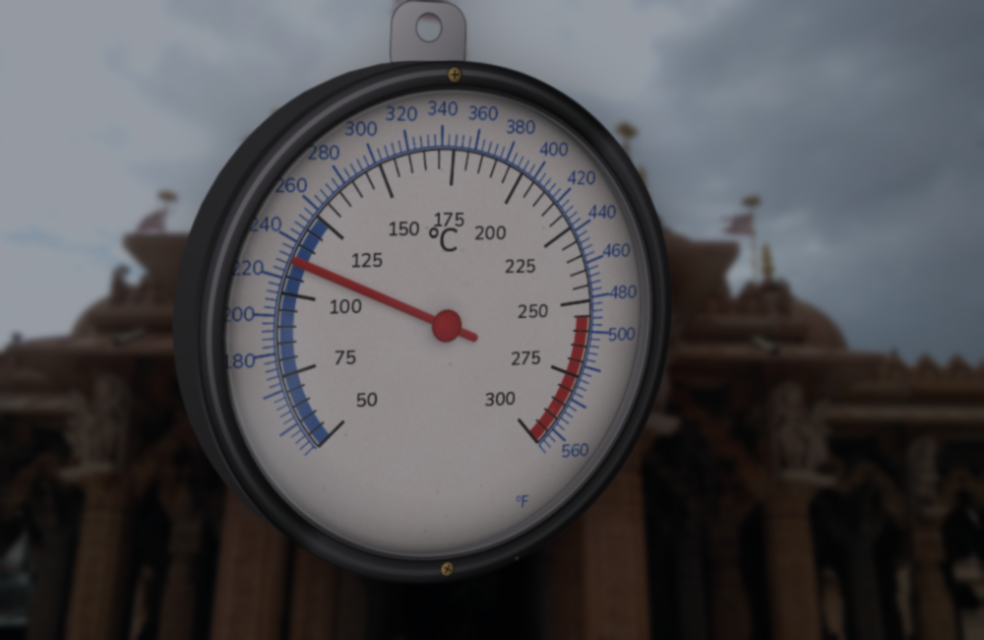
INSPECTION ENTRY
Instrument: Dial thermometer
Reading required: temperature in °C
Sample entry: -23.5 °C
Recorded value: 110 °C
